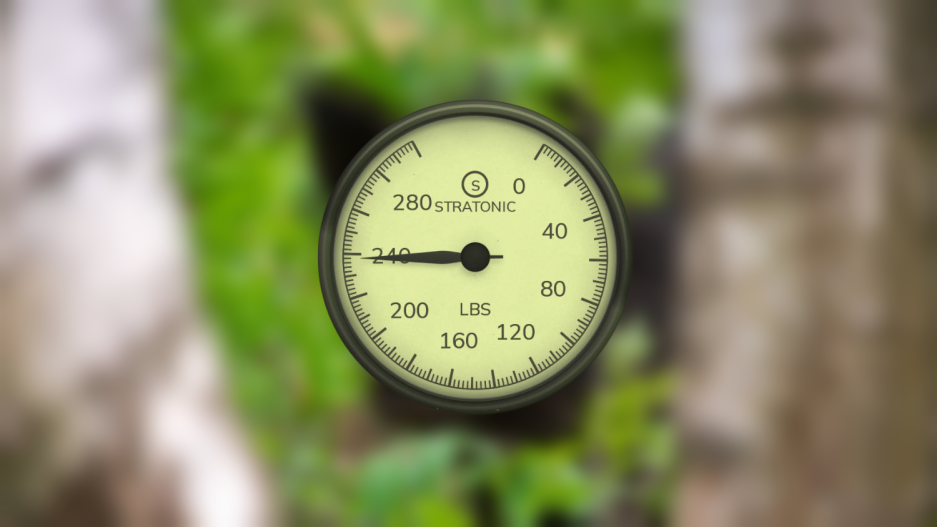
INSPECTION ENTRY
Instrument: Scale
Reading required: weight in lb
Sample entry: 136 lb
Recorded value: 238 lb
